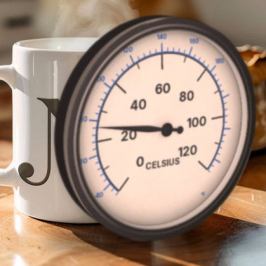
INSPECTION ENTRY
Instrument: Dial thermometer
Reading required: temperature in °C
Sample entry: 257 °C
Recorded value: 25 °C
